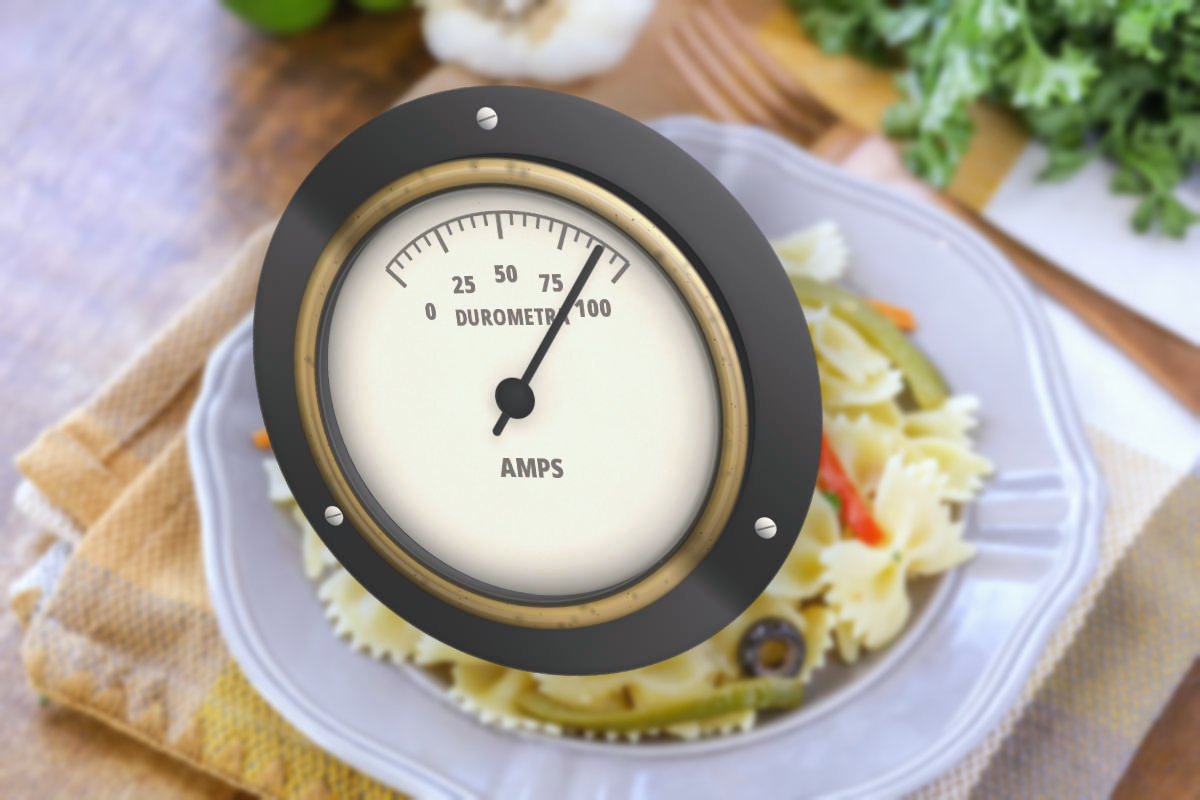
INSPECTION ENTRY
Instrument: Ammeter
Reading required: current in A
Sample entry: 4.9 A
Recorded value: 90 A
